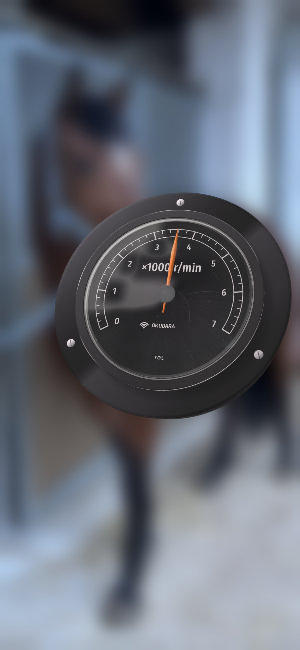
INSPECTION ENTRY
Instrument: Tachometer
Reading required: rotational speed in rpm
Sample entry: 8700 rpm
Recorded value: 3600 rpm
